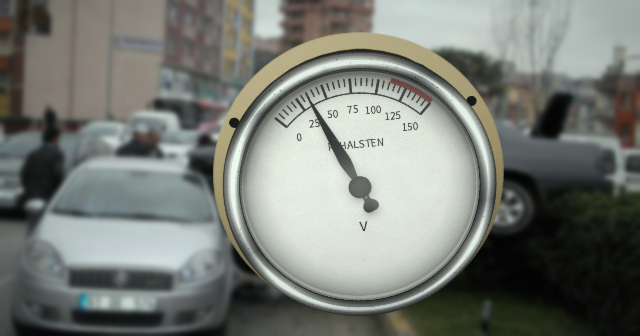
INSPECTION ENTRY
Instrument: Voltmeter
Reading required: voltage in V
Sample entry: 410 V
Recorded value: 35 V
